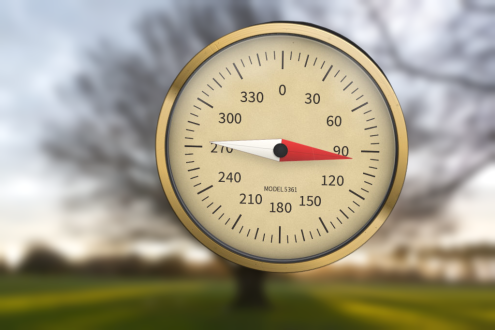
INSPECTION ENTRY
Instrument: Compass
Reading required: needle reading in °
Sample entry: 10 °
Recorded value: 95 °
